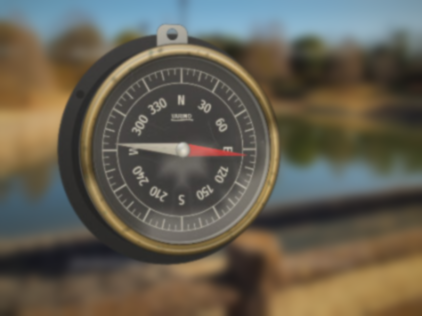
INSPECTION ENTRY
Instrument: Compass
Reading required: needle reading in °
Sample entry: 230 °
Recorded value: 95 °
